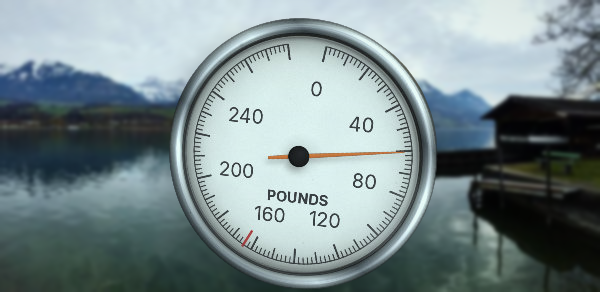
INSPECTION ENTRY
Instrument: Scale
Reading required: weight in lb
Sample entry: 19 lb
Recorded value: 60 lb
